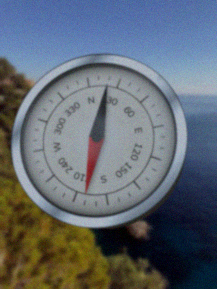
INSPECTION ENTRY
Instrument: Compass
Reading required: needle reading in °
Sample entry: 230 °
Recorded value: 200 °
